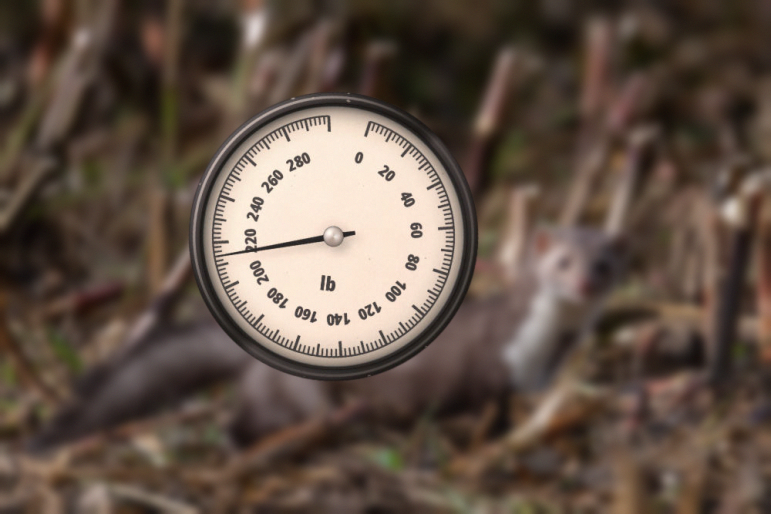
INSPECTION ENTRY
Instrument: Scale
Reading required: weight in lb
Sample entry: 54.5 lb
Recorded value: 214 lb
